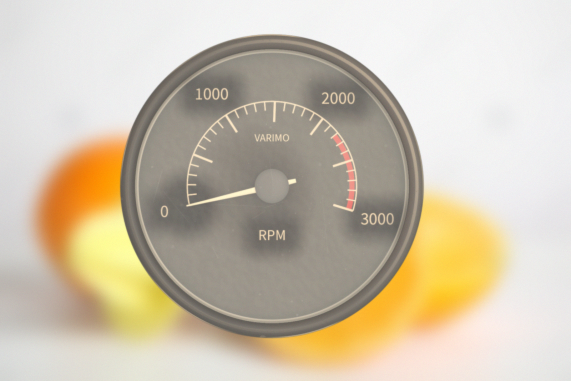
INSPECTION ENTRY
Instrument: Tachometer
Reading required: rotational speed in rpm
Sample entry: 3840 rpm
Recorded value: 0 rpm
